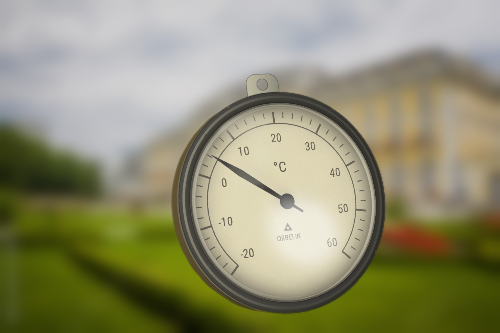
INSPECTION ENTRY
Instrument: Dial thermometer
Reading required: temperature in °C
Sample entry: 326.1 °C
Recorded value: 4 °C
